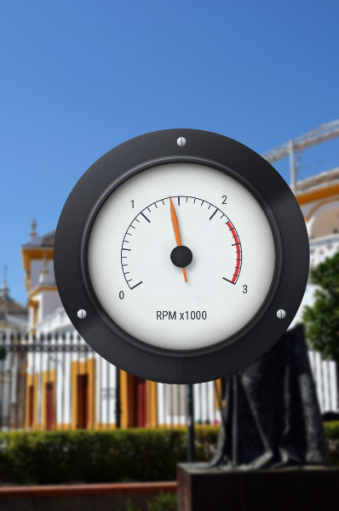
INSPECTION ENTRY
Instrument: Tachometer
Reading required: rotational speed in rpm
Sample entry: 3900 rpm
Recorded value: 1400 rpm
